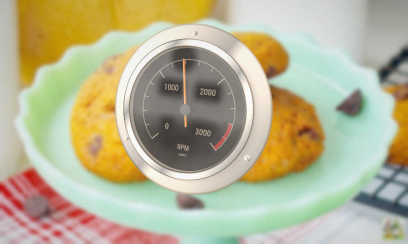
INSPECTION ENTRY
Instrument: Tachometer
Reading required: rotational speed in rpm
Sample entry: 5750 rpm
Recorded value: 1400 rpm
